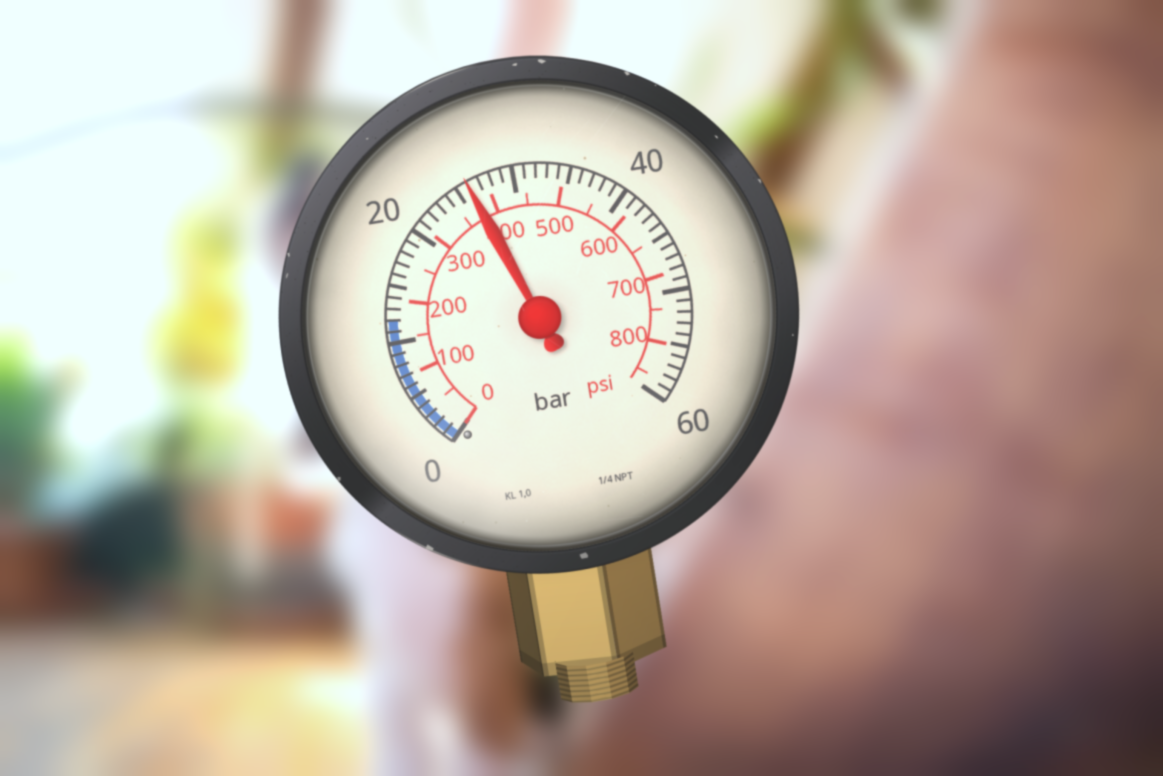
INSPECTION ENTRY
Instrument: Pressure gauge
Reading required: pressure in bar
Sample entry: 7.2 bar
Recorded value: 26 bar
